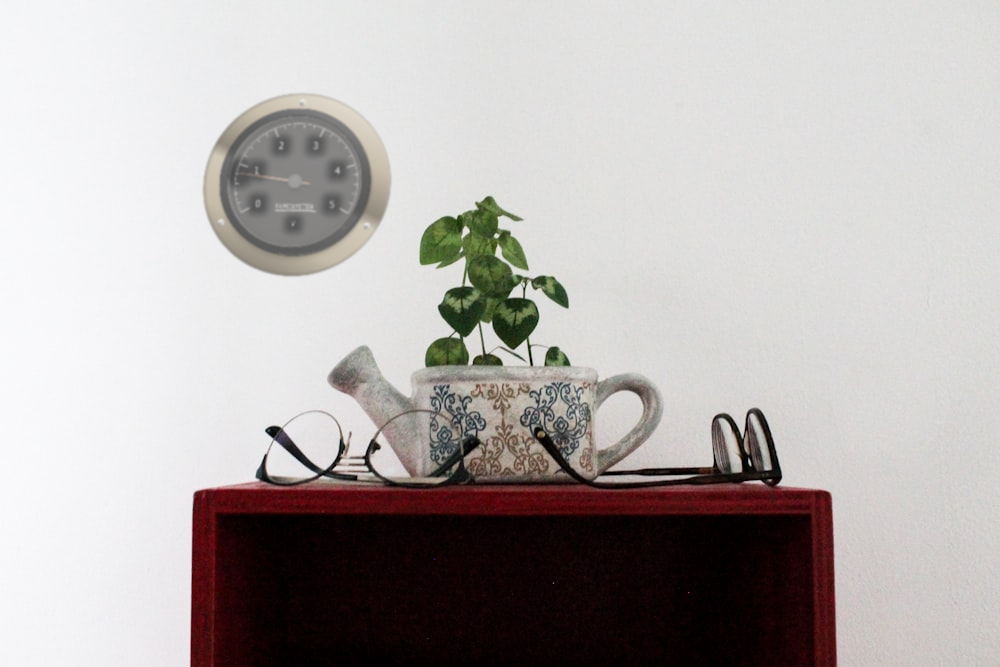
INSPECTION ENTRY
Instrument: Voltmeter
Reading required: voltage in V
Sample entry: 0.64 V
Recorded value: 0.8 V
